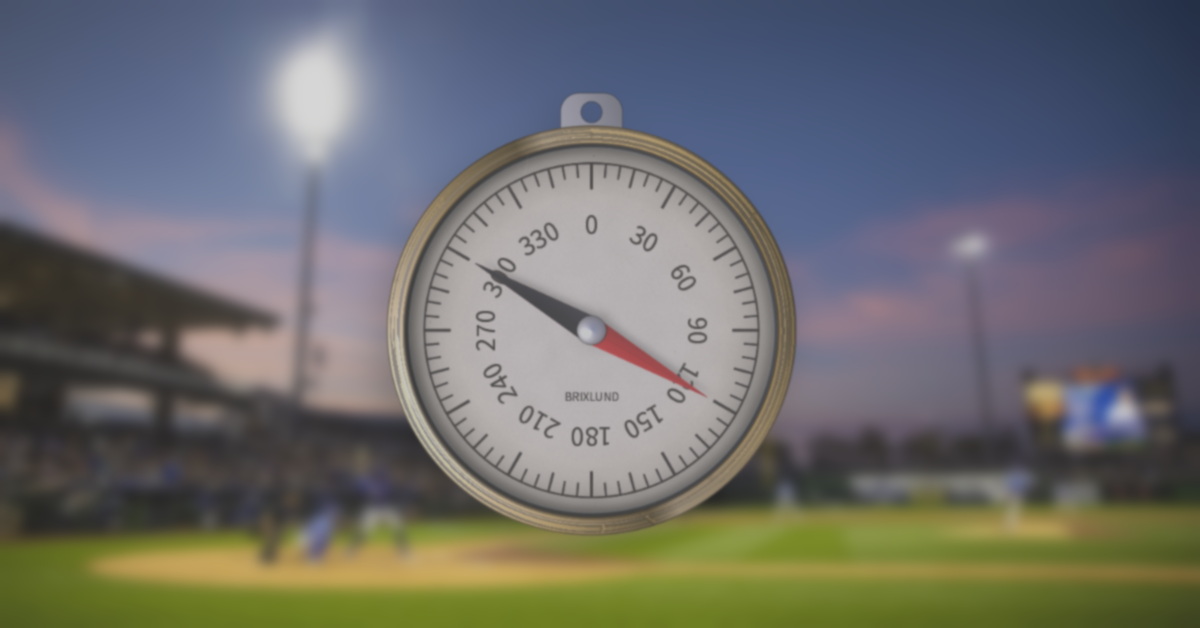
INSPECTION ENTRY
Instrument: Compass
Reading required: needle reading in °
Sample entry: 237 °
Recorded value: 120 °
